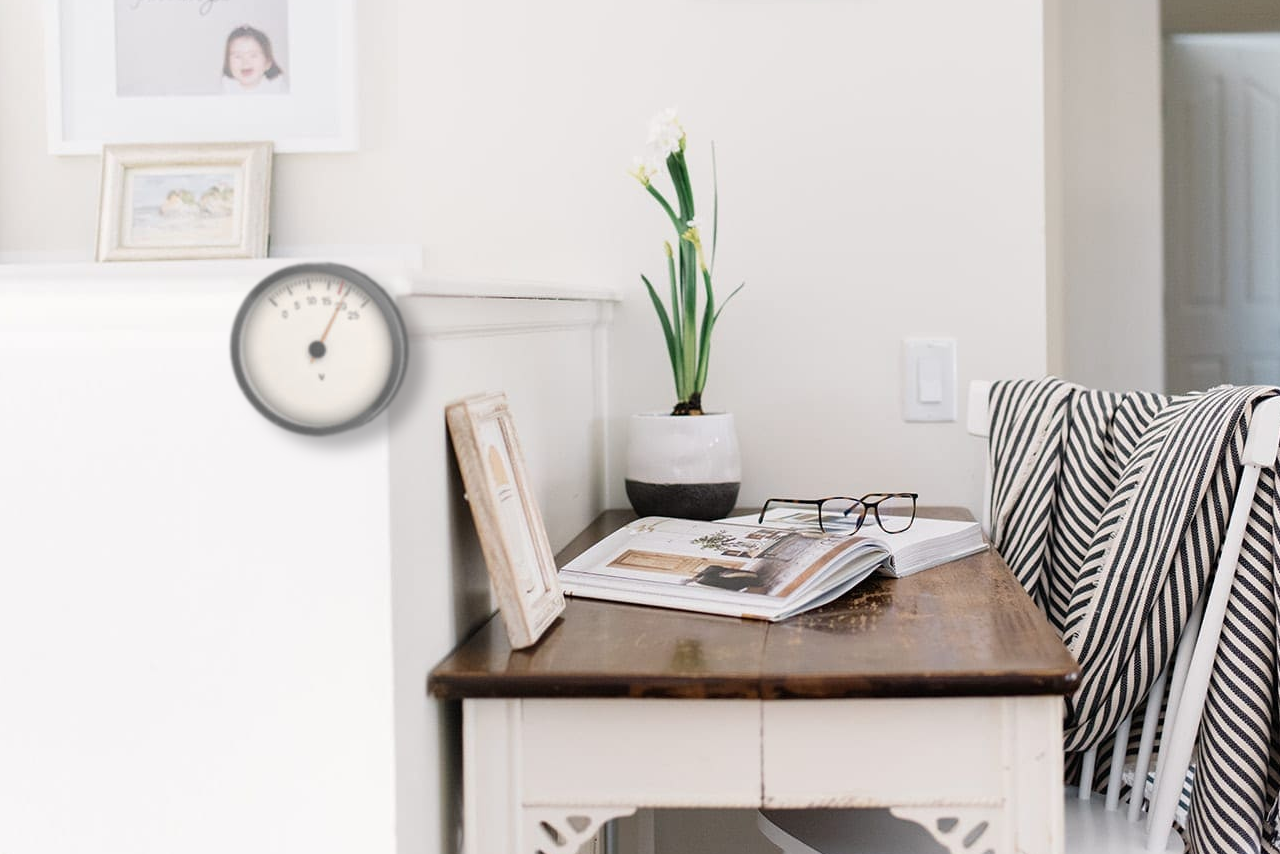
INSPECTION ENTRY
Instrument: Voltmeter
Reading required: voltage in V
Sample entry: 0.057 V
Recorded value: 20 V
